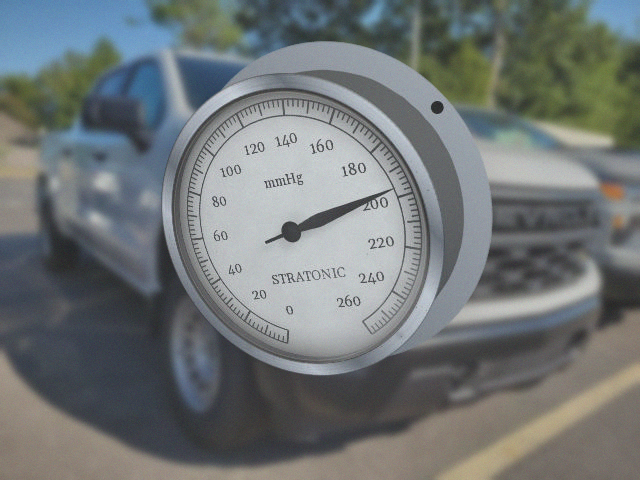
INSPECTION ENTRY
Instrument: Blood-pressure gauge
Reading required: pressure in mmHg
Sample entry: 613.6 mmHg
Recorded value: 196 mmHg
